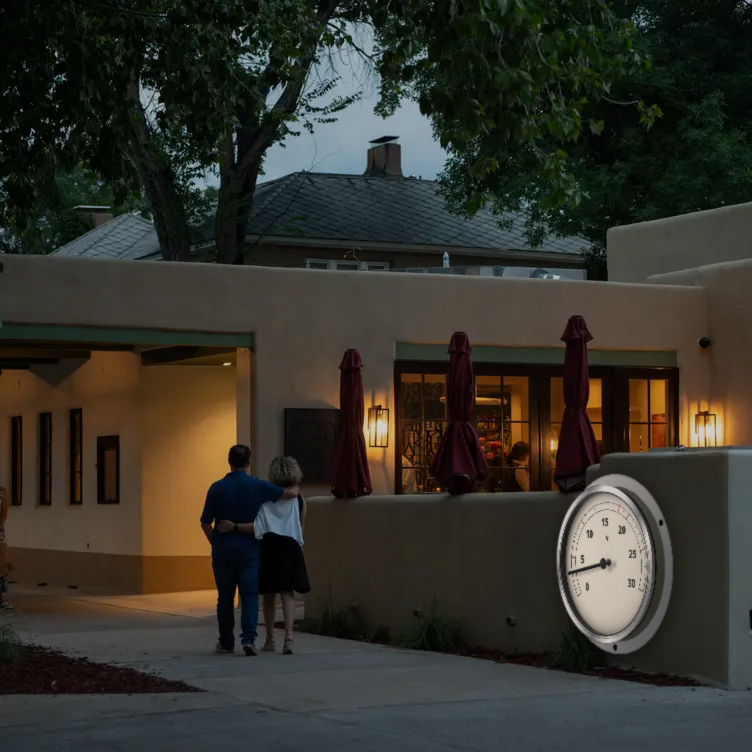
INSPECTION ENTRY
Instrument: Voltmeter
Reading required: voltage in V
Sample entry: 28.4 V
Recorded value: 3 V
